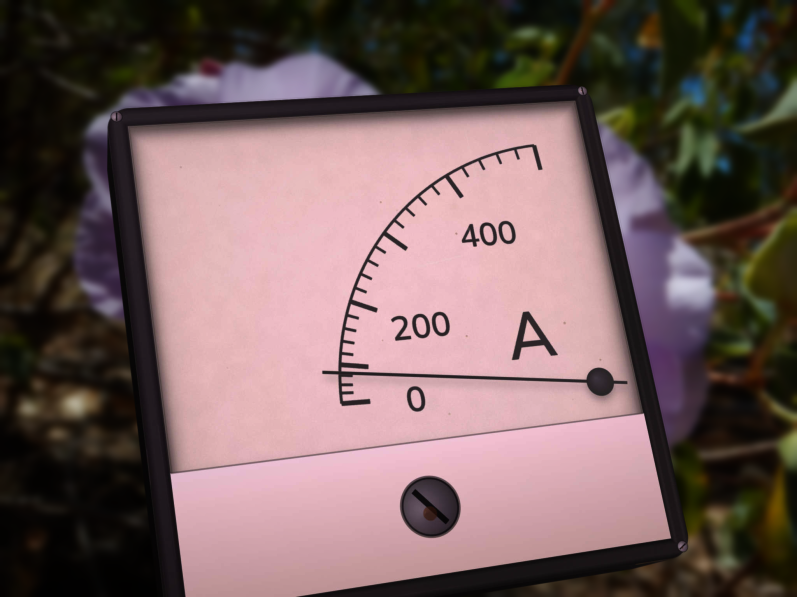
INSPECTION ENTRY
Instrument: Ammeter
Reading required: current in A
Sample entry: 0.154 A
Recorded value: 80 A
